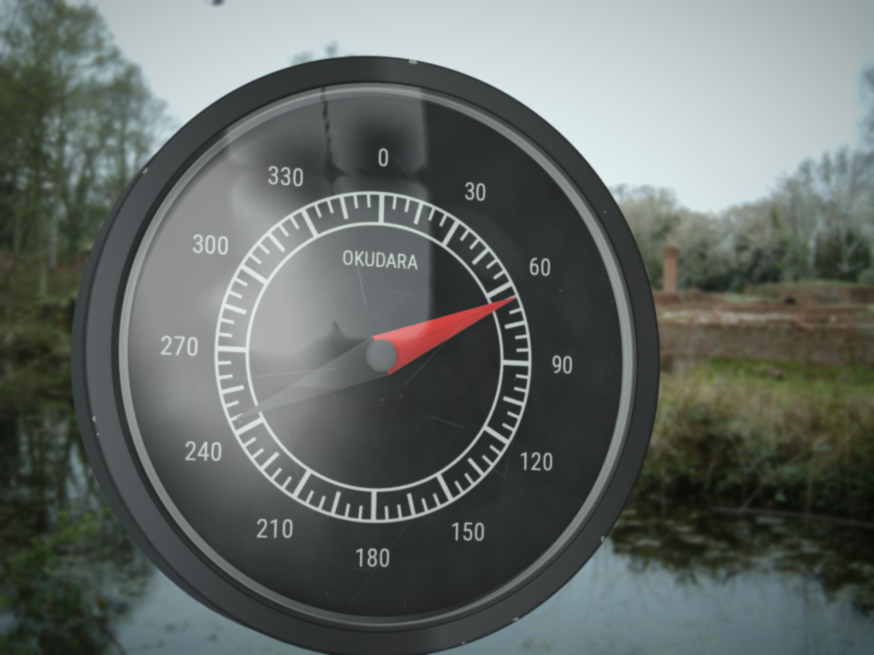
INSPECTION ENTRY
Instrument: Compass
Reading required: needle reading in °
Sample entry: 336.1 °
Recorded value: 65 °
